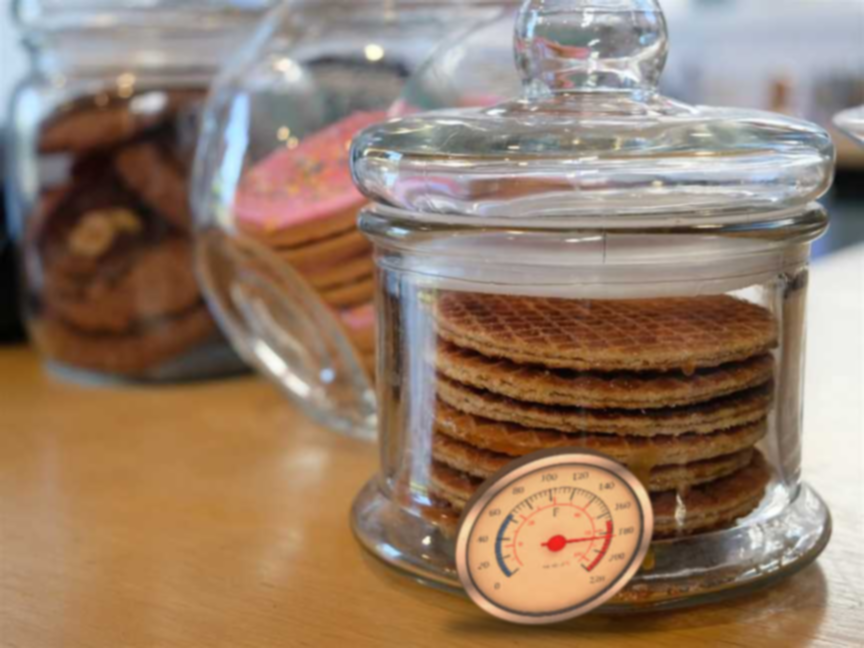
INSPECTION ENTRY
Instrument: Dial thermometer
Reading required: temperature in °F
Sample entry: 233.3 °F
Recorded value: 180 °F
